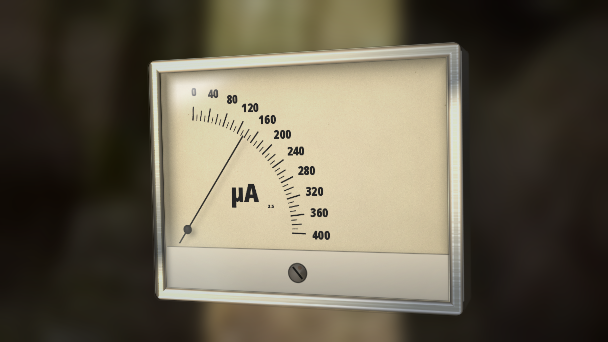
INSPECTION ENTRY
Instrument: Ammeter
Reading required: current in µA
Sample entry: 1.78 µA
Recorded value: 140 µA
